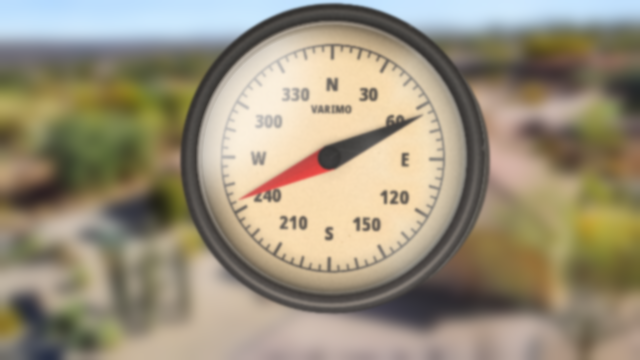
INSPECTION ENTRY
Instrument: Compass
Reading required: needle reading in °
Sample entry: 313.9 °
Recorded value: 245 °
